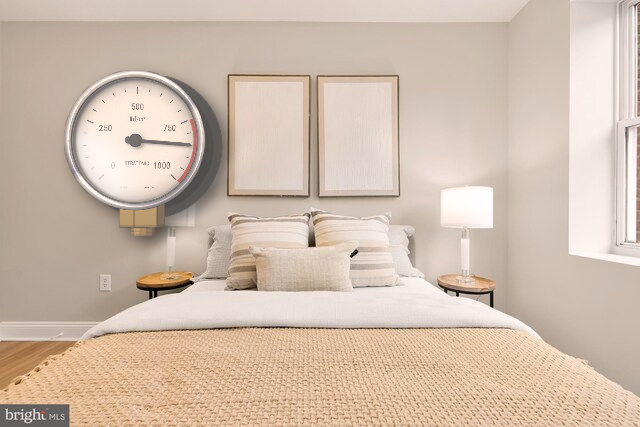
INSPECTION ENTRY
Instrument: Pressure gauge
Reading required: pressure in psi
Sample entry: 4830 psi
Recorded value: 850 psi
